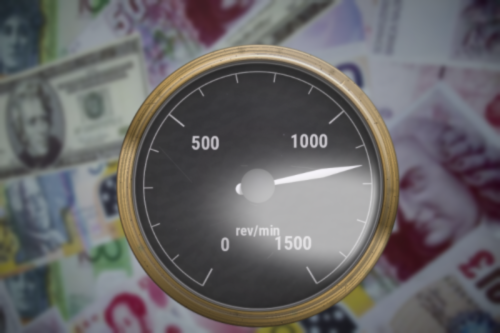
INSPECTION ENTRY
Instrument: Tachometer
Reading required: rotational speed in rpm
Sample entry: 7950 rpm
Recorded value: 1150 rpm
